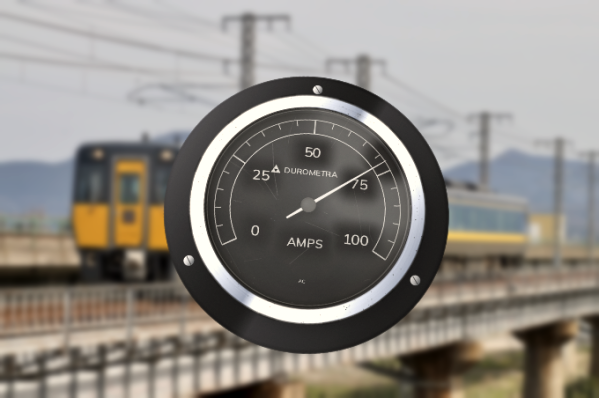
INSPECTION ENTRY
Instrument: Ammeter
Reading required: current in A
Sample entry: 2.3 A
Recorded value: 72.5 A
